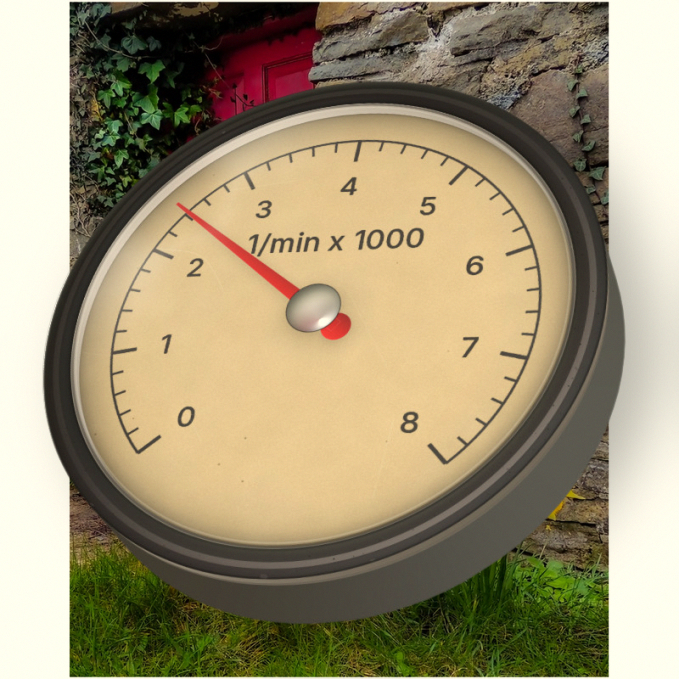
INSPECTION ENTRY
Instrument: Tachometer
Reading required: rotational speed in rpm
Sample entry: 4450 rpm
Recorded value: 2400 rpm
